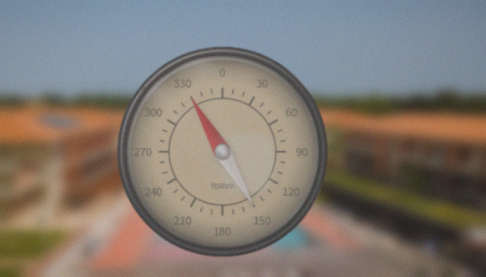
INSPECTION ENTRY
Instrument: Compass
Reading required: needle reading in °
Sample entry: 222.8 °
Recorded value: 330 °
